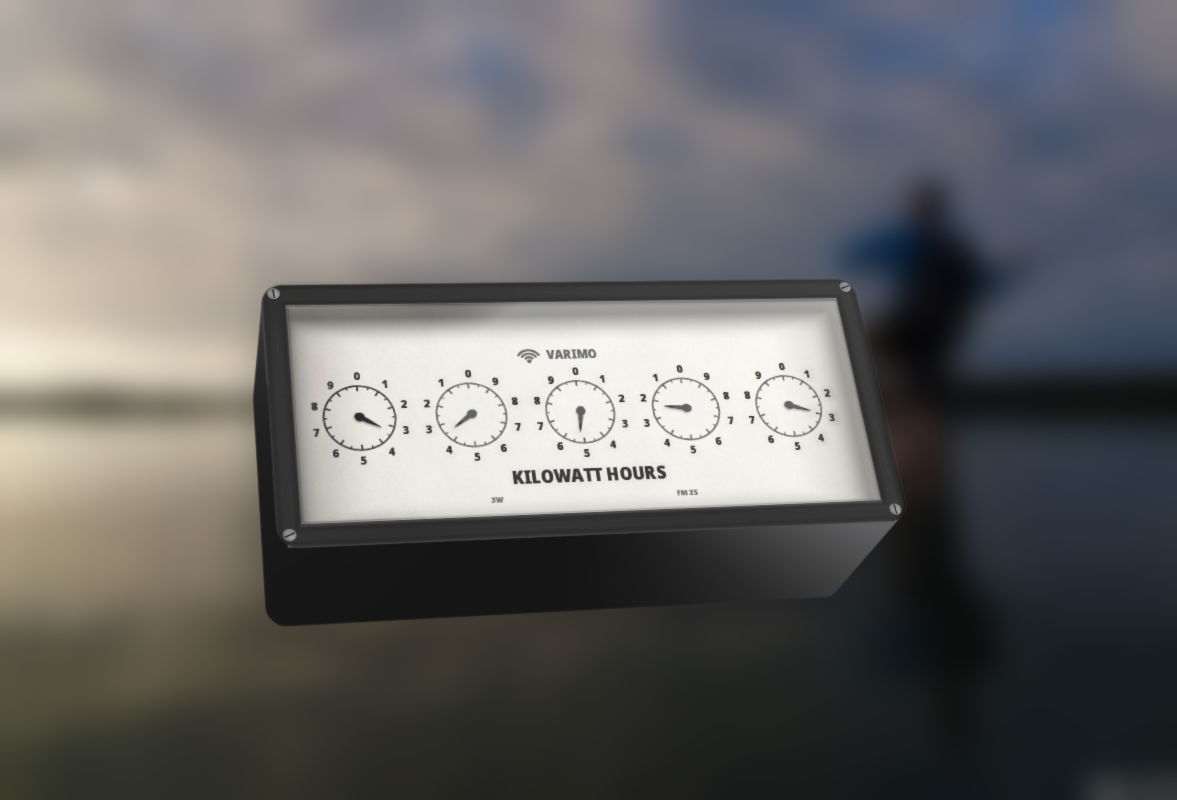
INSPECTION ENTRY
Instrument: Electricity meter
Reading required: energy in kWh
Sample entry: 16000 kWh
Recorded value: 33523 kWh
